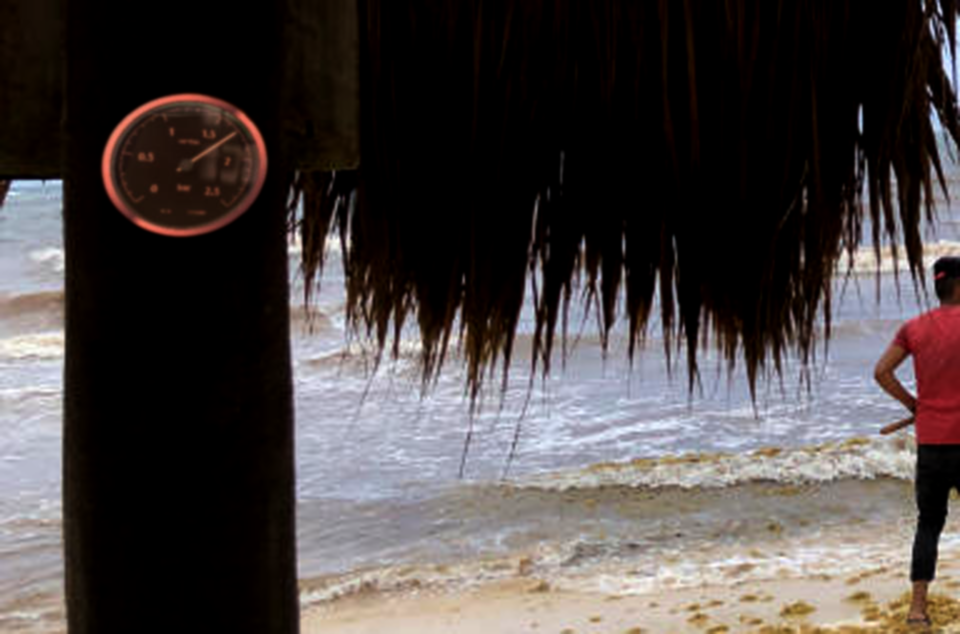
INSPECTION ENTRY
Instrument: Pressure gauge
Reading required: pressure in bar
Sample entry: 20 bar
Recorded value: 1.7 bar
